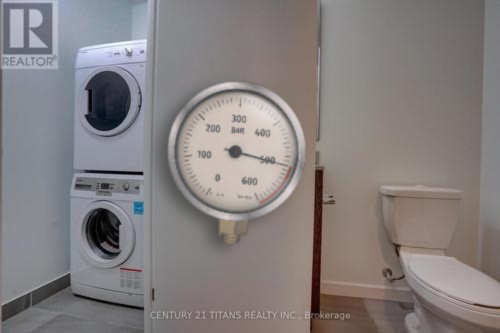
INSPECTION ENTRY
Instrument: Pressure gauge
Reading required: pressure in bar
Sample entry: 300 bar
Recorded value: 500 bar
